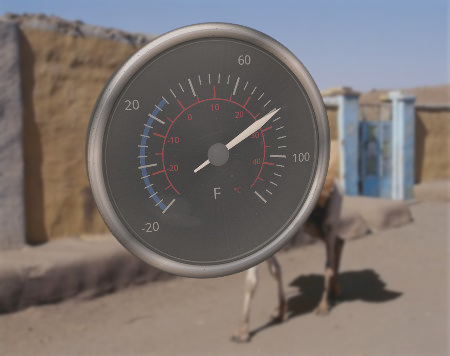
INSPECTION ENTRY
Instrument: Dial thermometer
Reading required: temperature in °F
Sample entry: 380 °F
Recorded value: 80 °F
